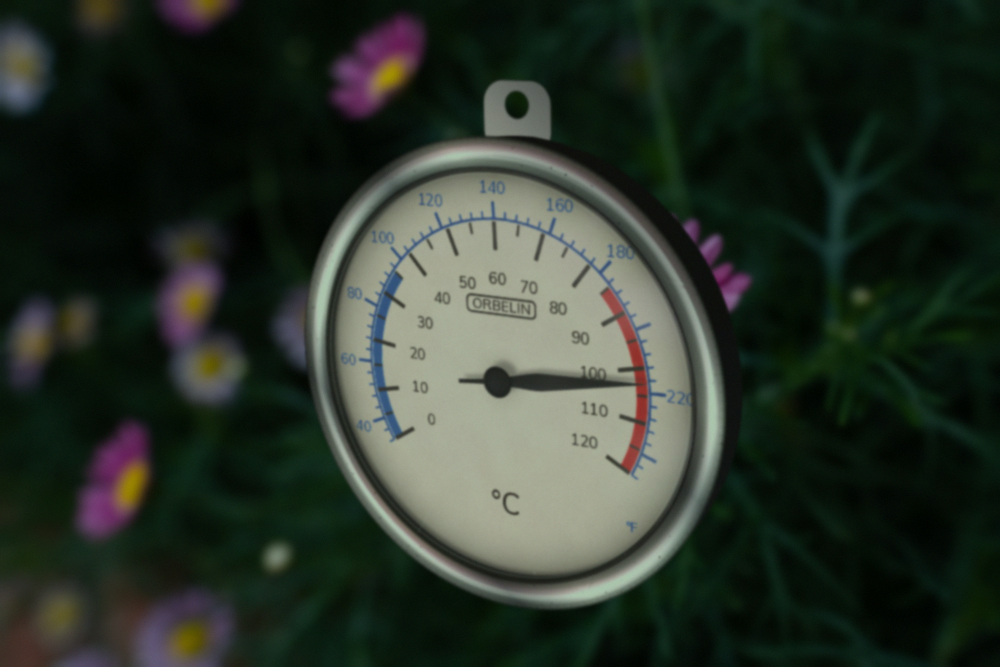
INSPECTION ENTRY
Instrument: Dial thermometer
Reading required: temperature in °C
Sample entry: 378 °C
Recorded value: 102.5 °C
